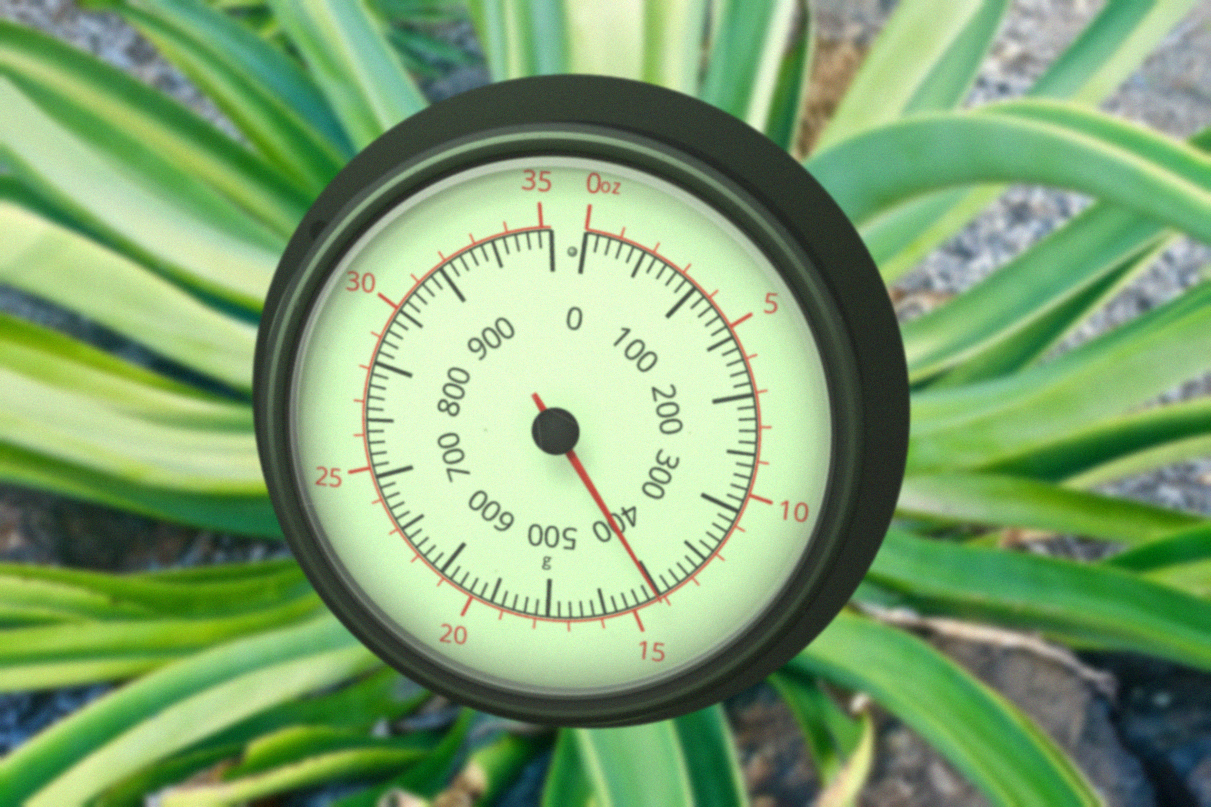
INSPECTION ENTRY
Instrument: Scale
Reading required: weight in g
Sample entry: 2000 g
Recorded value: 400 g
